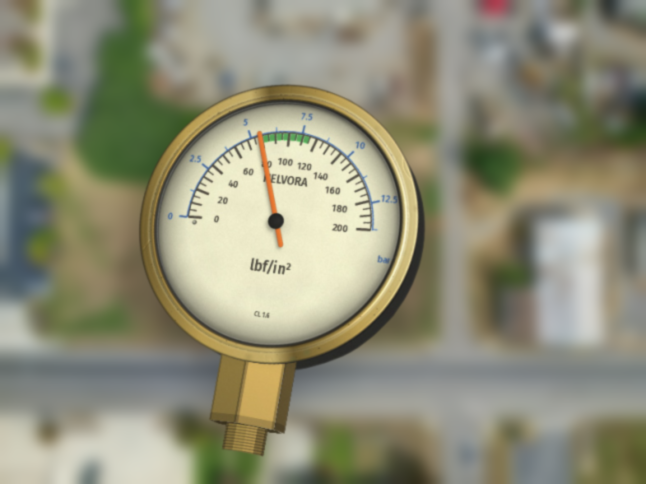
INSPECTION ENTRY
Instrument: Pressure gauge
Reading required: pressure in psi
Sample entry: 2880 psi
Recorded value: 80 psi
